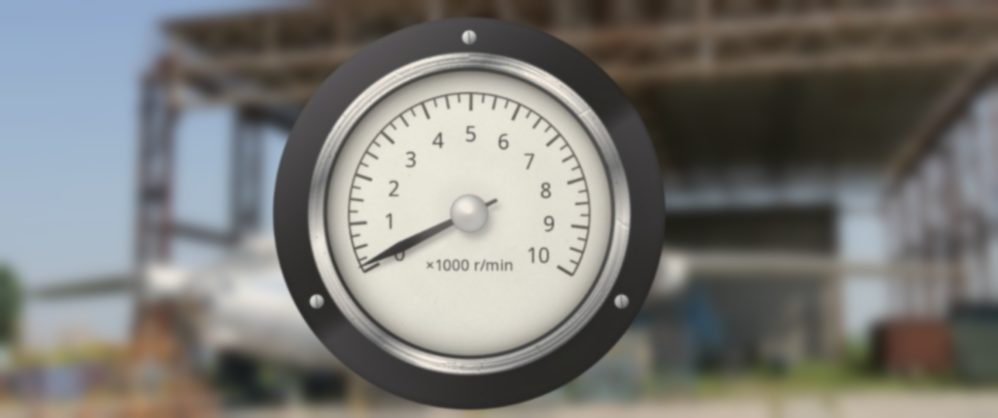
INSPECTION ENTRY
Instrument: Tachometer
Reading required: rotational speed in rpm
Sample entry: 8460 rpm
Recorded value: 125 rpm
